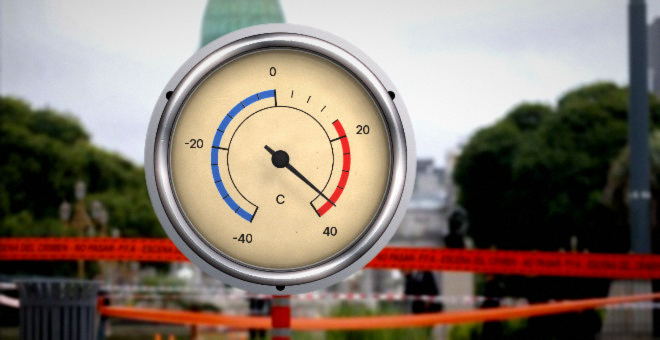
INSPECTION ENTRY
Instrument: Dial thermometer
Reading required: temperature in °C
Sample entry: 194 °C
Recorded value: 36 °C
